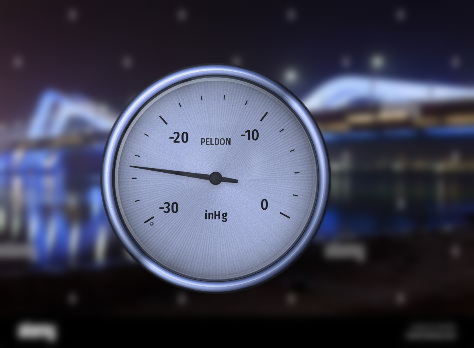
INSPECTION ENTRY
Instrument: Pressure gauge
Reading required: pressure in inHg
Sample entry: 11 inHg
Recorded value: -25 inHg
